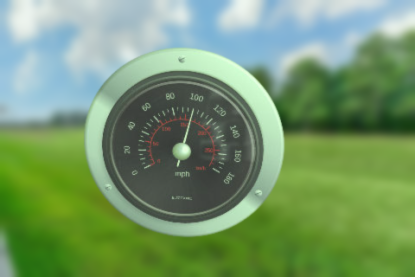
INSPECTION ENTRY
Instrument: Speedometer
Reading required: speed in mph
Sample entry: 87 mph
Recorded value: 100 mph
